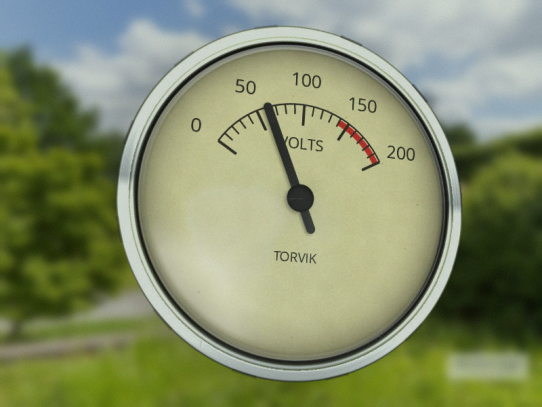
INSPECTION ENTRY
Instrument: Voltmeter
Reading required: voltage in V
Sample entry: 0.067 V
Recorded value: 60 V
